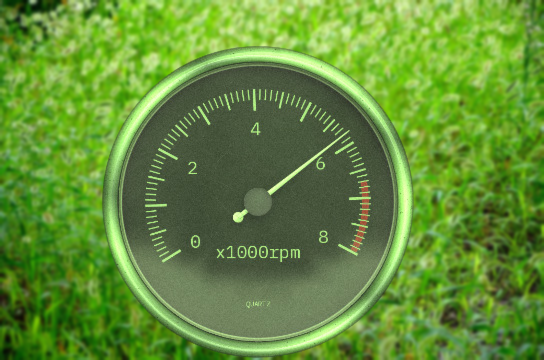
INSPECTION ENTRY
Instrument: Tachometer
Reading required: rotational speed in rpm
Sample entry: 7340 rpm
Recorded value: 5800 rpm
